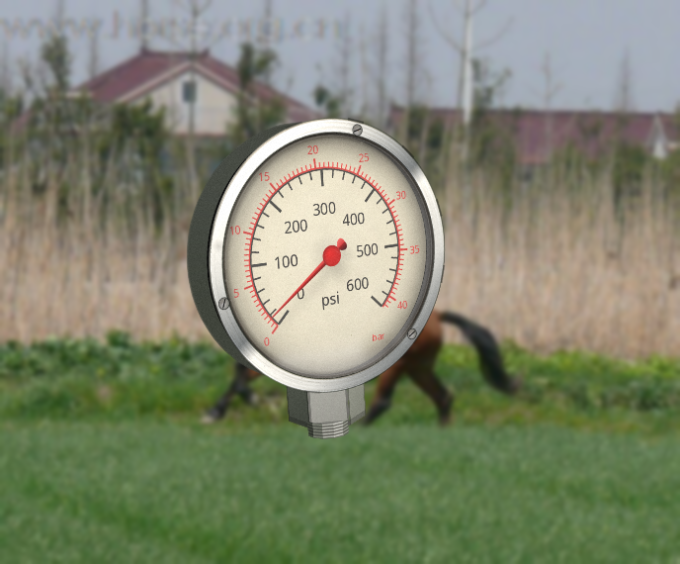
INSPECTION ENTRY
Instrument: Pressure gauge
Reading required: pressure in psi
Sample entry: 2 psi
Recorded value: 20 psi
